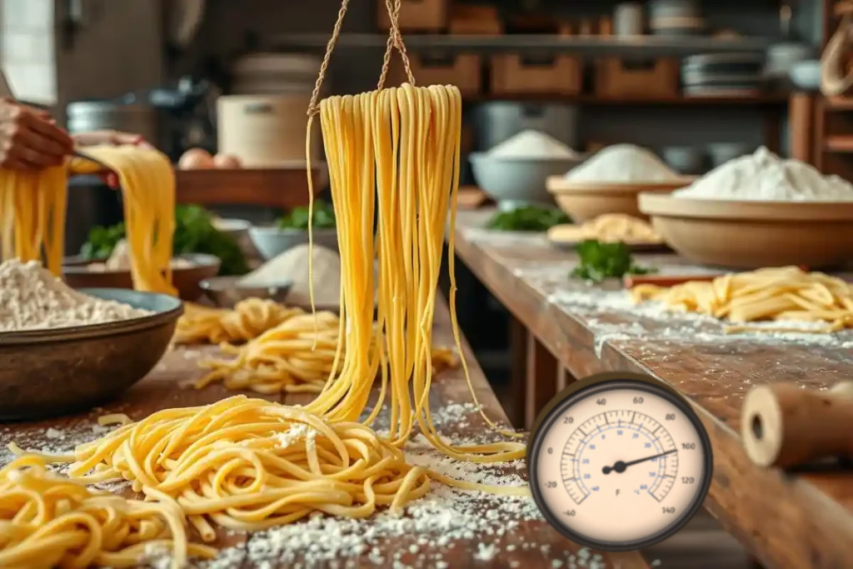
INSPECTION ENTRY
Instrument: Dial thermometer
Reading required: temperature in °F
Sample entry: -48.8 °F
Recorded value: 100 °F
